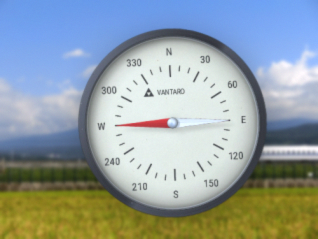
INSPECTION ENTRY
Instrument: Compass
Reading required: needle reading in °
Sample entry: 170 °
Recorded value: 270 °
